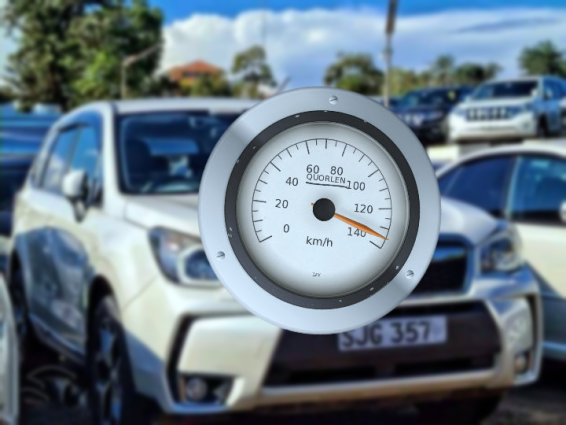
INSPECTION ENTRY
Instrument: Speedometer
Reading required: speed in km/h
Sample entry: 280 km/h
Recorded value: 135 km/h
